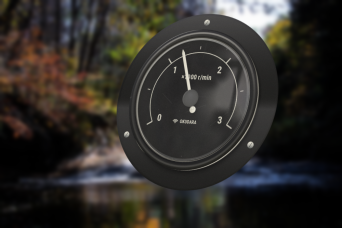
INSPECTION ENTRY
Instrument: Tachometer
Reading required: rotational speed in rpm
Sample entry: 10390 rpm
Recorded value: 1250 rpm
